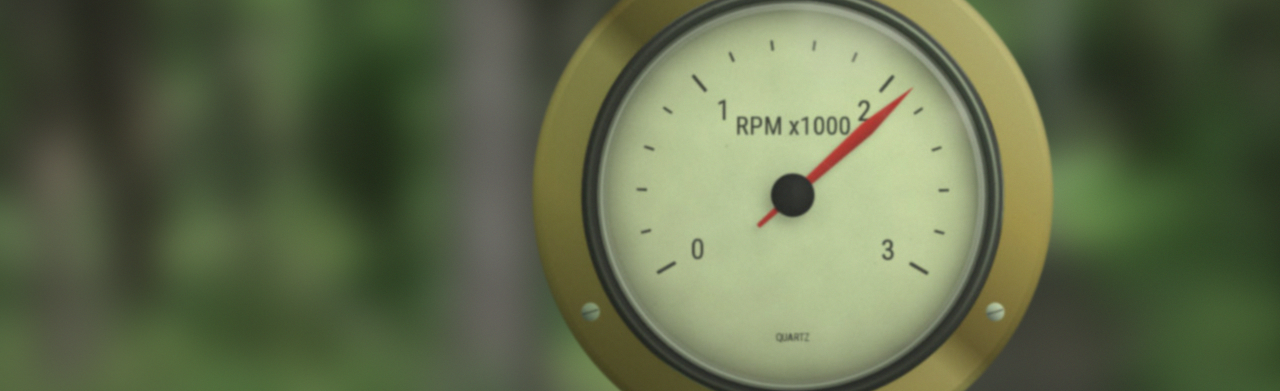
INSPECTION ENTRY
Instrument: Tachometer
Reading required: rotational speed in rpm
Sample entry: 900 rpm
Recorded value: 2100 rpm
